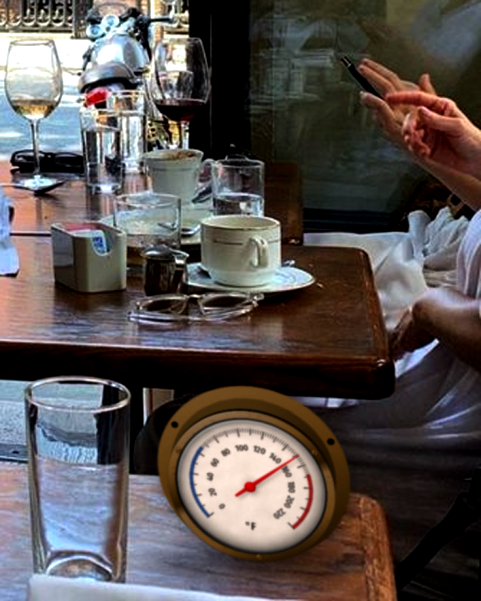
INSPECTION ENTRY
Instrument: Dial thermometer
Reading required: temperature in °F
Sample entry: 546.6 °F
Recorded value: 150 °F
